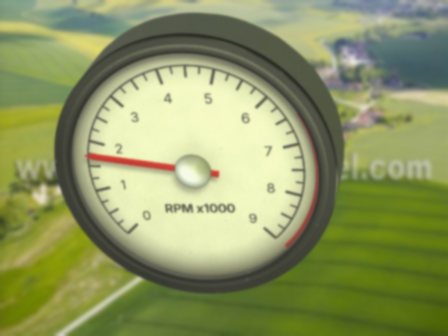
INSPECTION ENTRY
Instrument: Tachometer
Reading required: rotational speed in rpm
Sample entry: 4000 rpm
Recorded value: 1750 rpm
